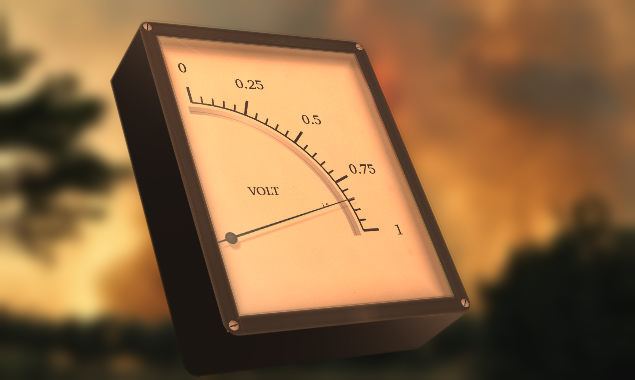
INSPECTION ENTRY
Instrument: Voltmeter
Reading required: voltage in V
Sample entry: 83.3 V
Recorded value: 0.85 V
